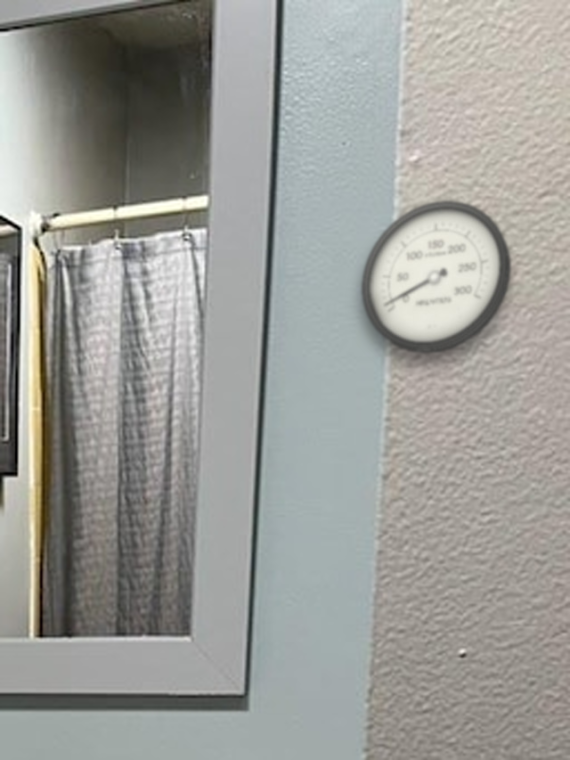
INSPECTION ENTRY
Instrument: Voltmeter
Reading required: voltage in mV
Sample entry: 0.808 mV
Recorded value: 10 mV
